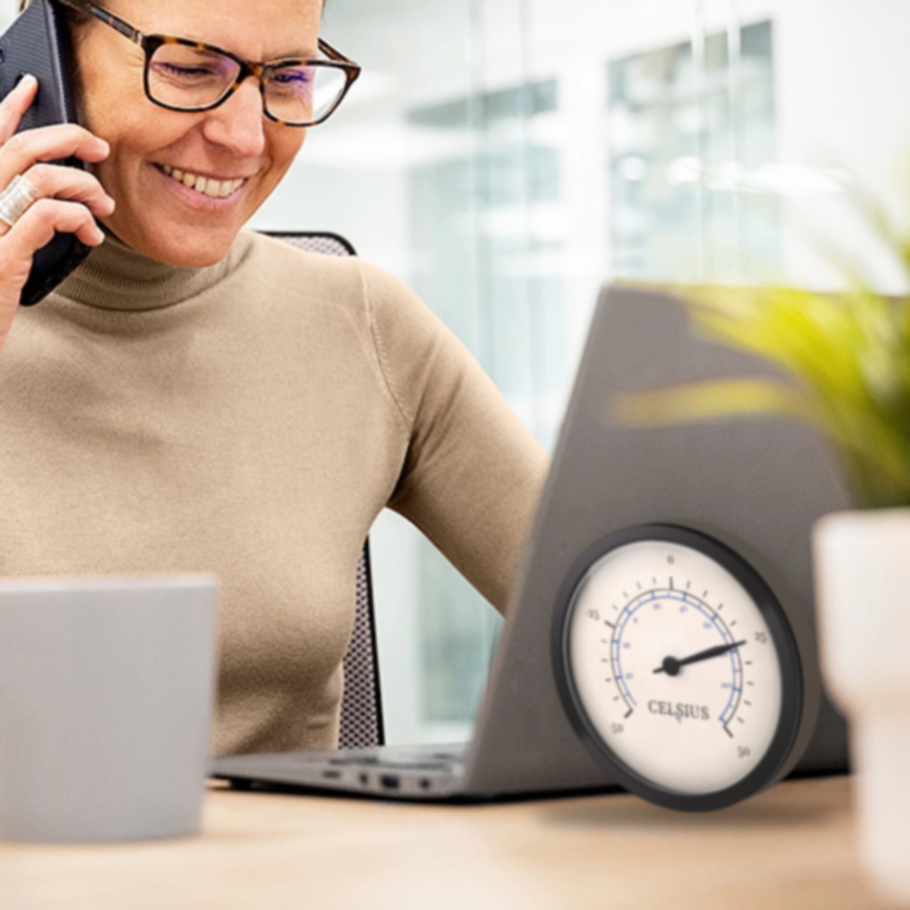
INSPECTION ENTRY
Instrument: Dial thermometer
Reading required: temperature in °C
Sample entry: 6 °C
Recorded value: 25 °C
